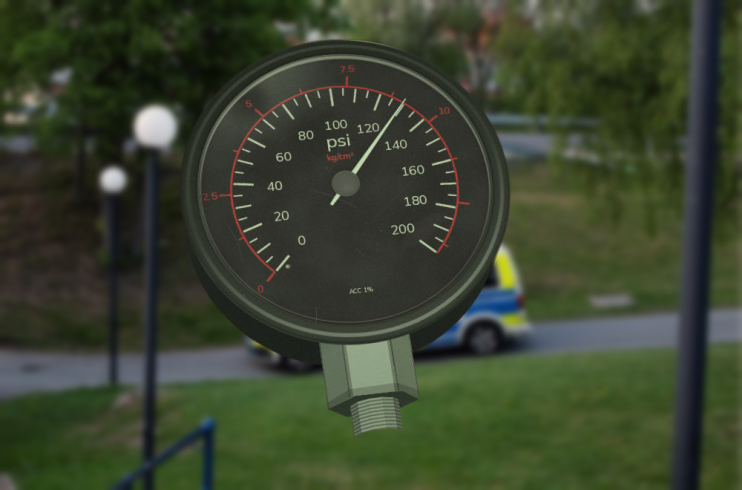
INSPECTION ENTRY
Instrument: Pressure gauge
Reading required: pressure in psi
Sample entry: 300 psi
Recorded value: 130 psi
